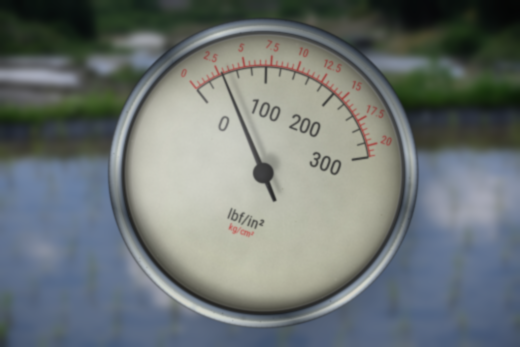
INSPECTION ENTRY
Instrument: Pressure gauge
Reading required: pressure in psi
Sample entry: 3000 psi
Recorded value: 40 psi
